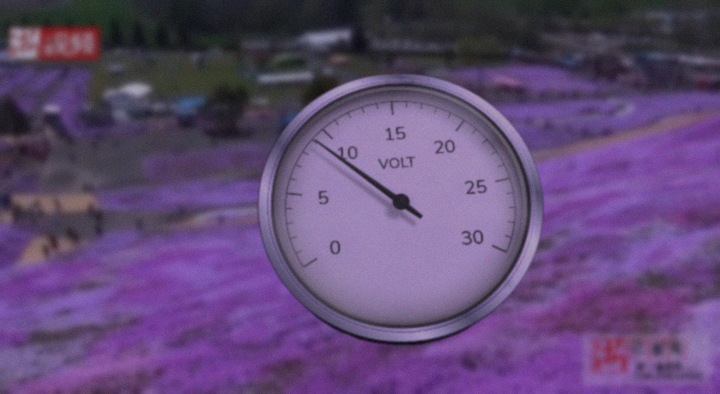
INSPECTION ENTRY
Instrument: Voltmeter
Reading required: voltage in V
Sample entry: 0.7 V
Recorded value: 9 V
